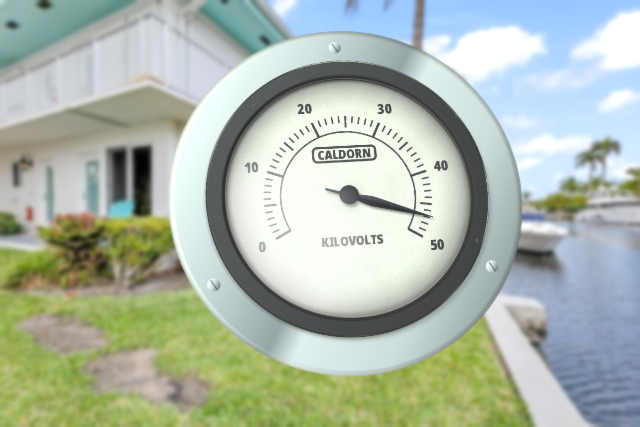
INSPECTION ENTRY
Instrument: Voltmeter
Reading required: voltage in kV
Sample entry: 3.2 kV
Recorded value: 47 kV
